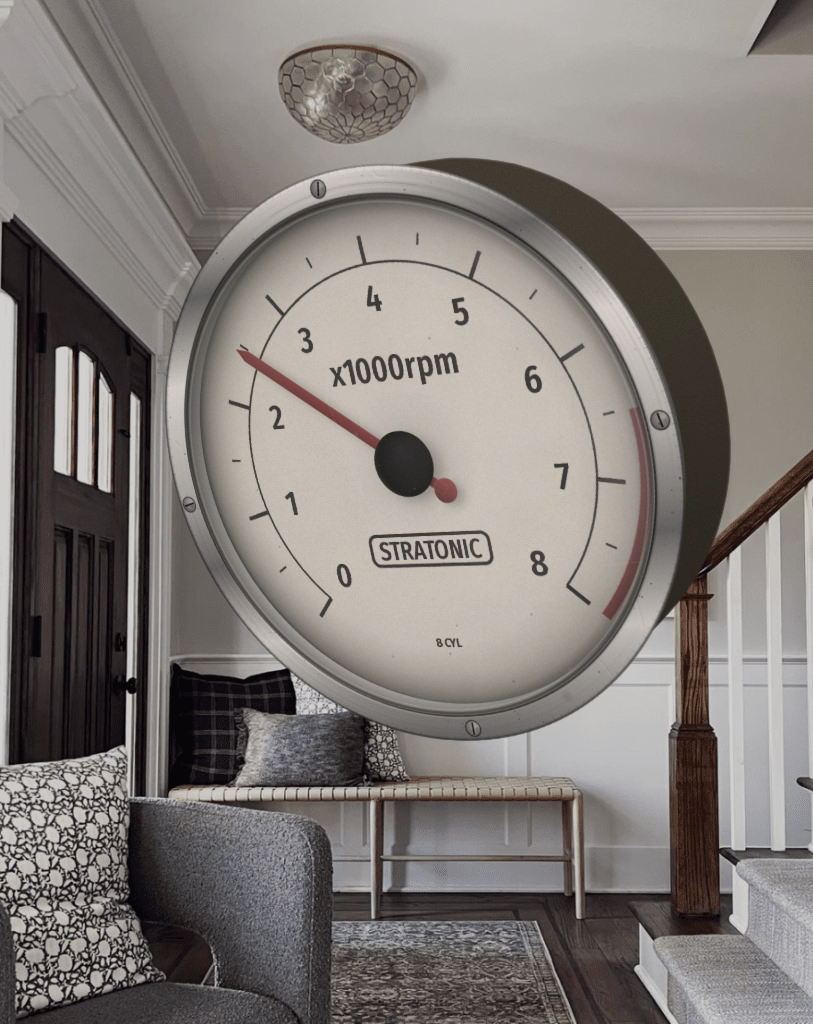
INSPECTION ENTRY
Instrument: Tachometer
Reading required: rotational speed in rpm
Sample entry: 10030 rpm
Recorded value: 2500 rpm
